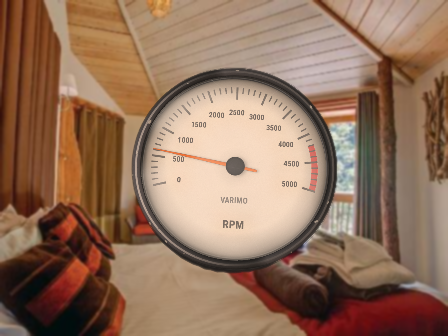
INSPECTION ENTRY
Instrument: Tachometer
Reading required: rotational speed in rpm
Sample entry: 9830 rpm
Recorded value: 600 rpm
